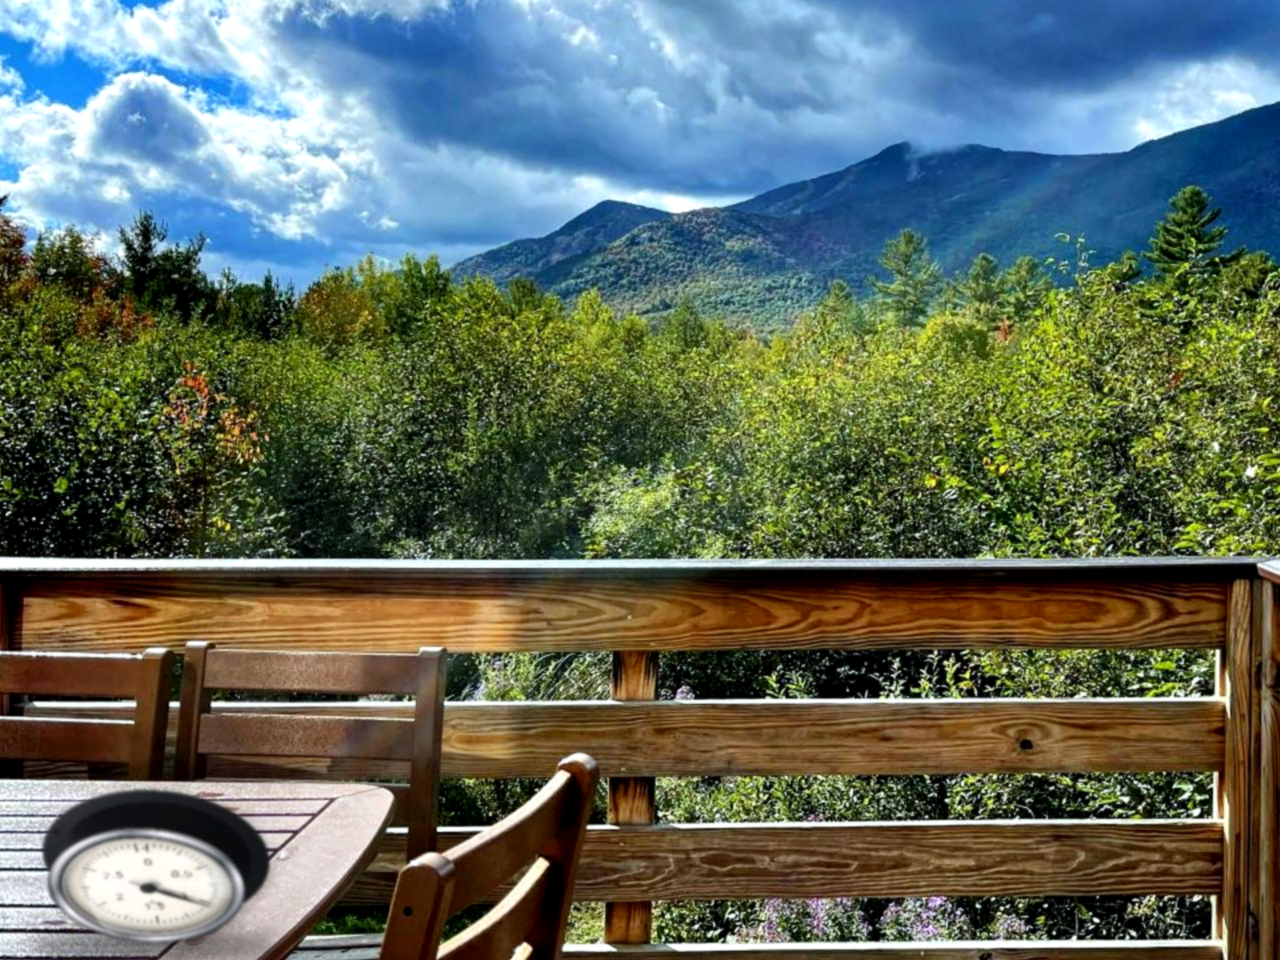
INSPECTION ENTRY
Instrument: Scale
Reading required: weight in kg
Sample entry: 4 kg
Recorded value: 1 kg
